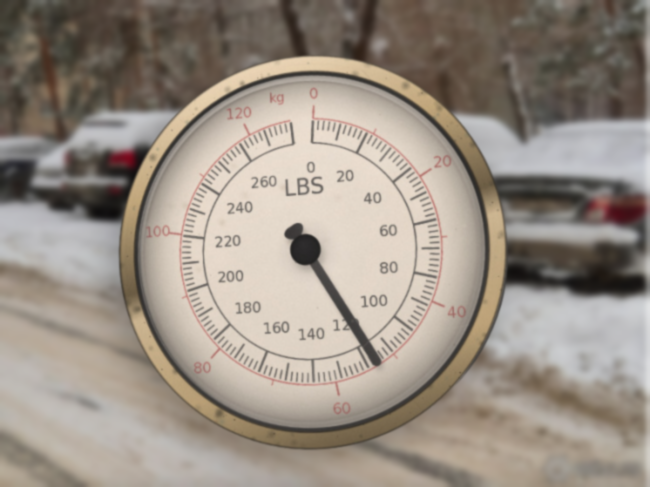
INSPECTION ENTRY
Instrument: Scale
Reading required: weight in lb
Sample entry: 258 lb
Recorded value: 116 lb
